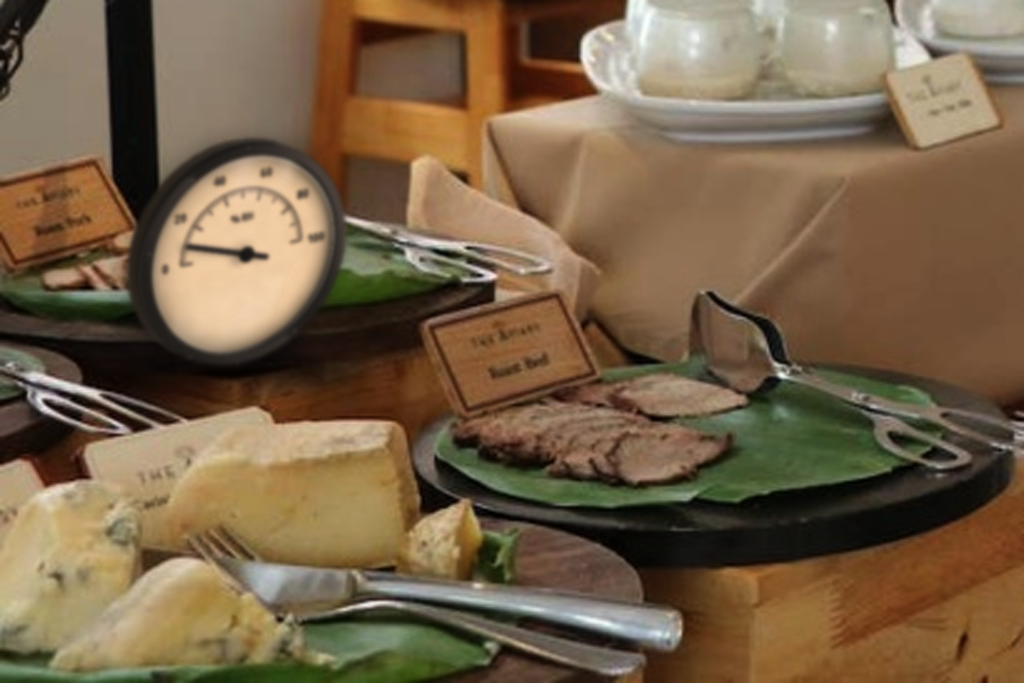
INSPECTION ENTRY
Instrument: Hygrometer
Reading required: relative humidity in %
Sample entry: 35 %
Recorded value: 10 %
